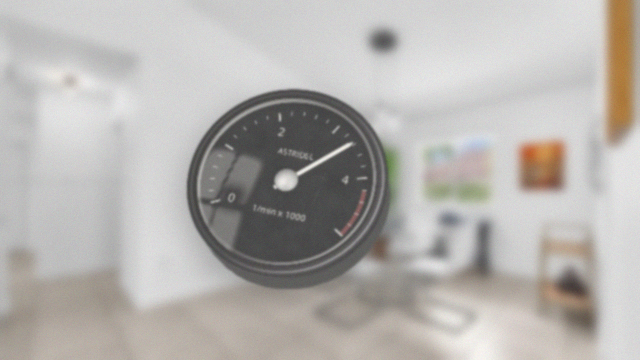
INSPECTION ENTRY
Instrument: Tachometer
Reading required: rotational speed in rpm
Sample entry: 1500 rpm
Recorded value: 3400 rpm
